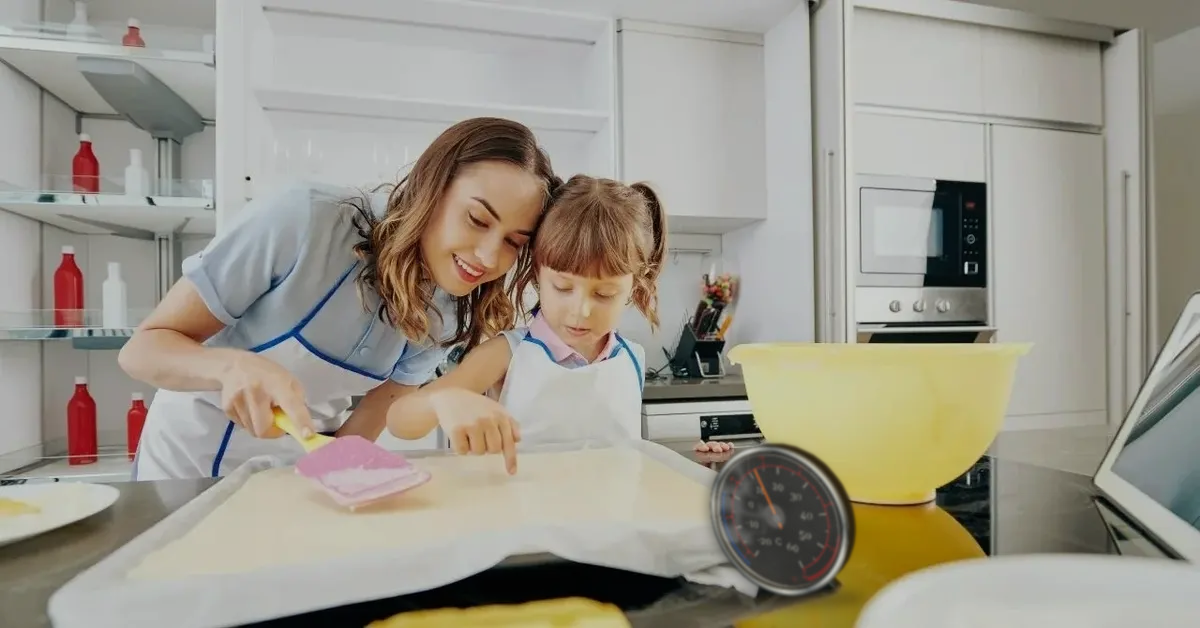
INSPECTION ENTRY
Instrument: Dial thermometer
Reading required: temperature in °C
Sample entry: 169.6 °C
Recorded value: 12.5 °C
